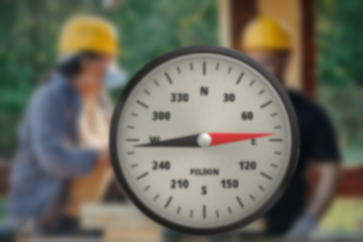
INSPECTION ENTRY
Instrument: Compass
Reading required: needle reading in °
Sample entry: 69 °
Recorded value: 85 °
